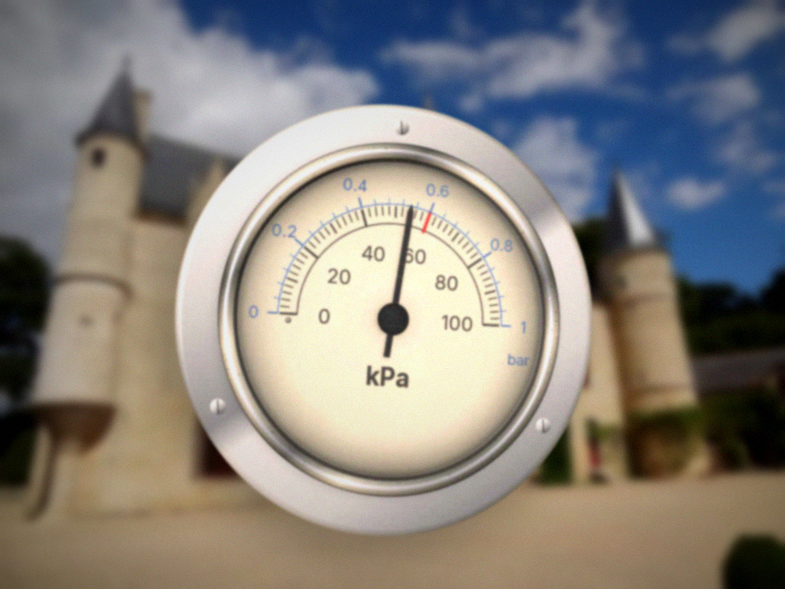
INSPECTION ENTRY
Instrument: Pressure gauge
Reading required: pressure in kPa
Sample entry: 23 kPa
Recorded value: 54 kPa
